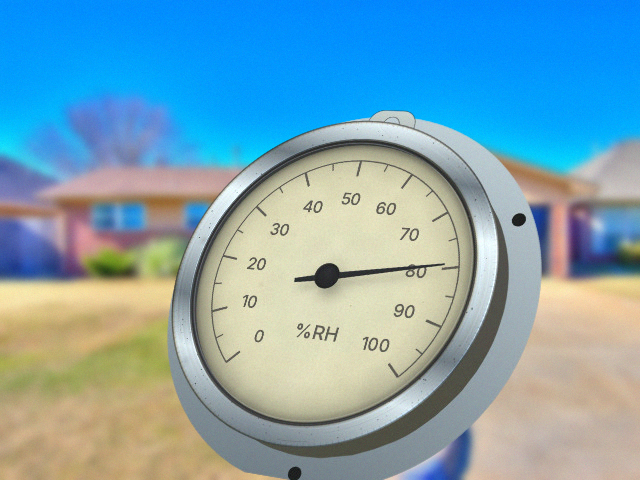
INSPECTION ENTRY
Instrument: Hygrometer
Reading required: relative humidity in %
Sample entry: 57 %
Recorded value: 80 %
